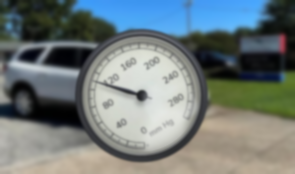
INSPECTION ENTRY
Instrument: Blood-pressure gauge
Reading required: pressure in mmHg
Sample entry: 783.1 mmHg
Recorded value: 110 mmHg
